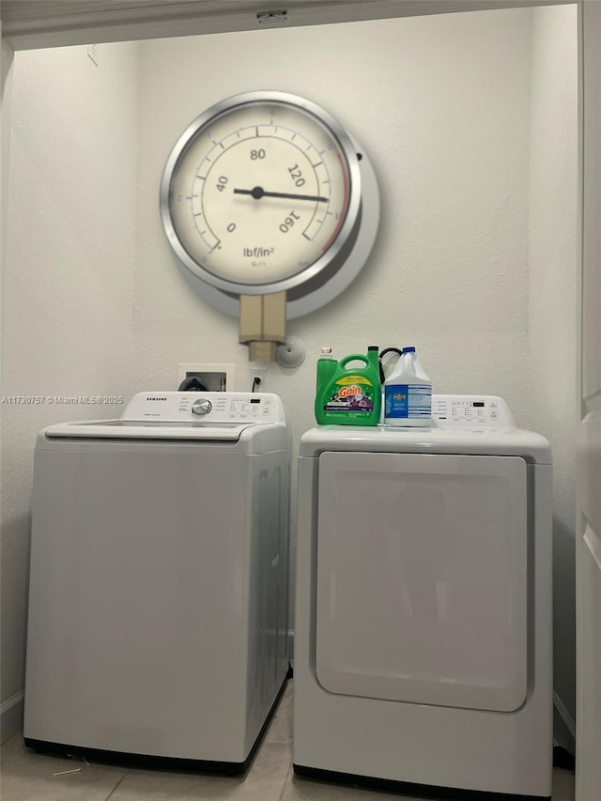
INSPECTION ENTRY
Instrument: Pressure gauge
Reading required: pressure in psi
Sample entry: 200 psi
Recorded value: 140 psi
